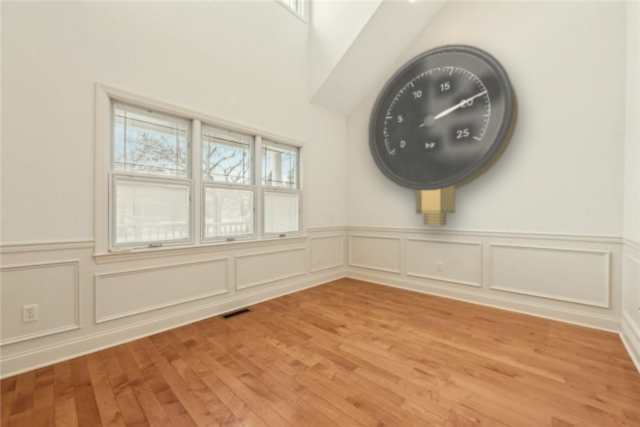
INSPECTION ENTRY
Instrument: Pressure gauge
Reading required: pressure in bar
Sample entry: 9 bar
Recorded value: 20 bar
